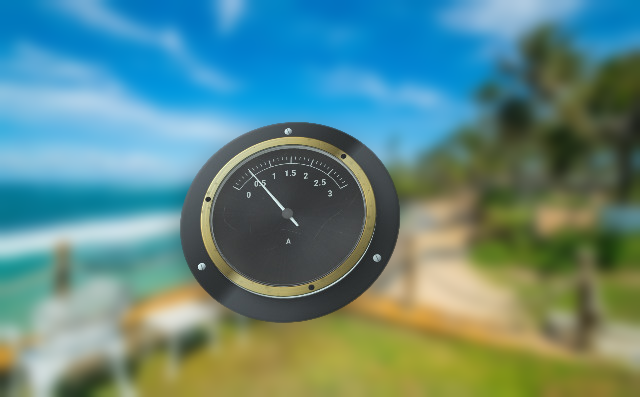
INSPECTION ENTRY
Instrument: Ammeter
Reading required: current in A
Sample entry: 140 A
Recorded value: 0.5 A
